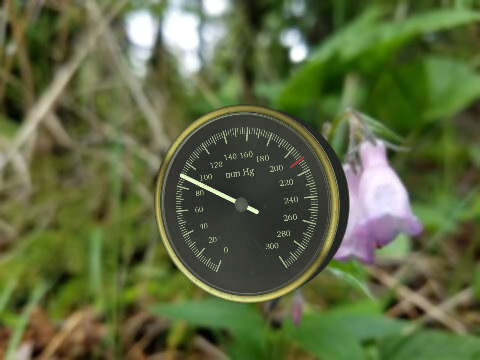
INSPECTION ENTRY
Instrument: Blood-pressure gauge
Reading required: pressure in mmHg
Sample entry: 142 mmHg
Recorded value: 90 mmHg
